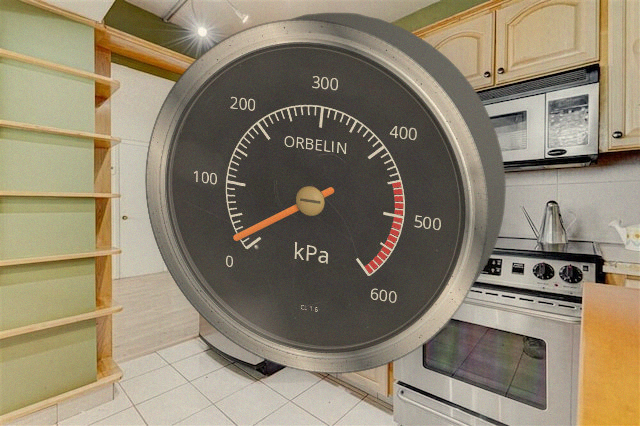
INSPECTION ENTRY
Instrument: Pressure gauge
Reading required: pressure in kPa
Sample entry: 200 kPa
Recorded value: 20 kPa
